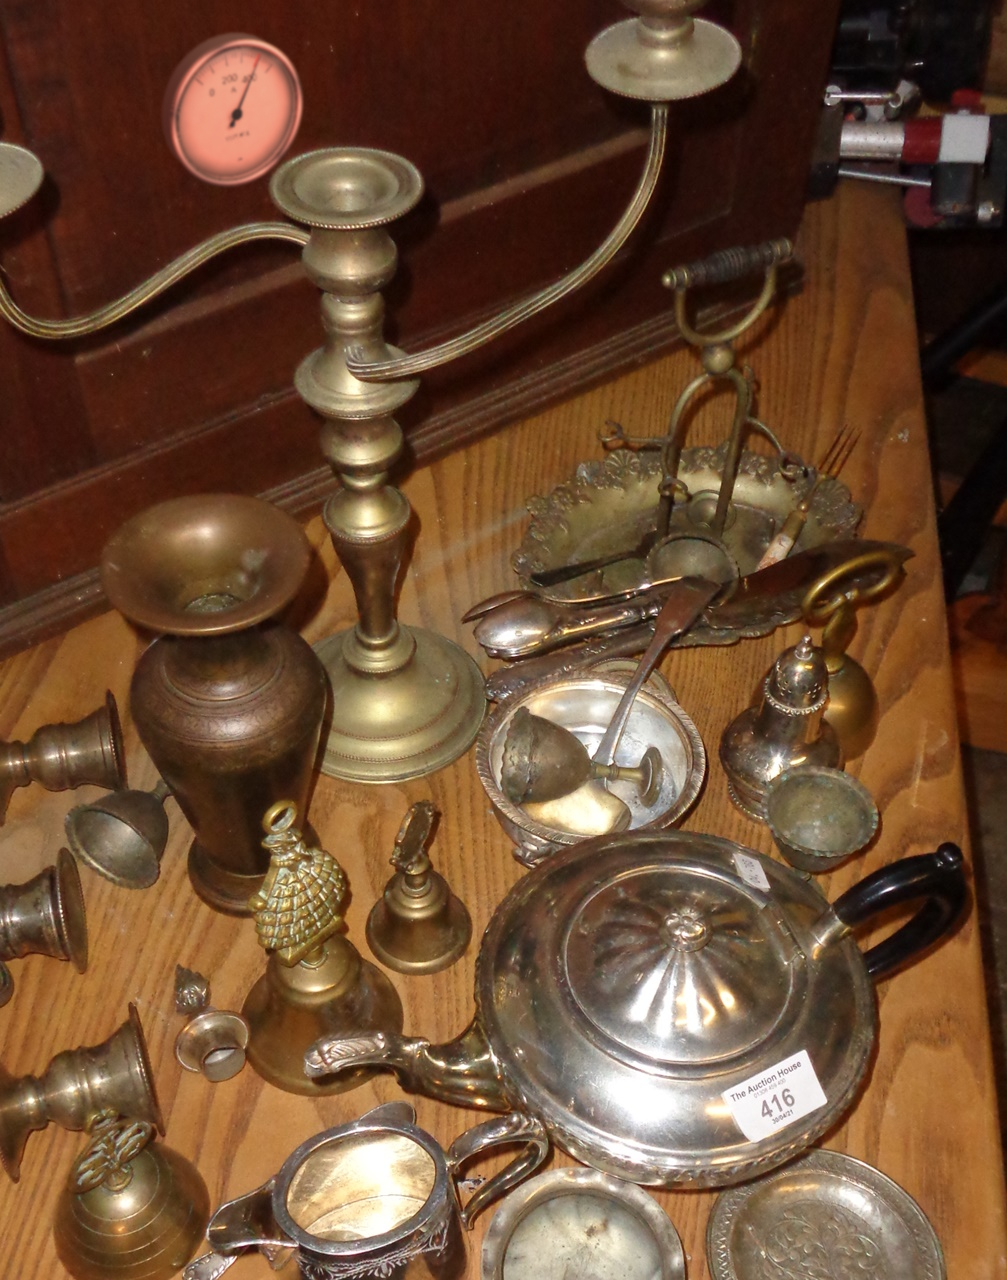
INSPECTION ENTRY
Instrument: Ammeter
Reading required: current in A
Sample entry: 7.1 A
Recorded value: 400 A
